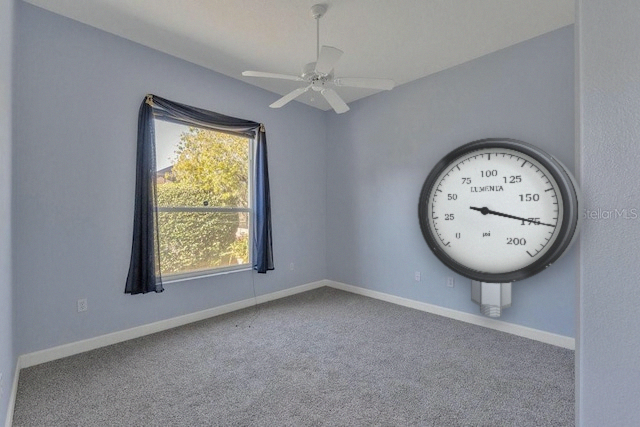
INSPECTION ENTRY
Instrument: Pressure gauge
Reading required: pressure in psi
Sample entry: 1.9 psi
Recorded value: 175 psi
